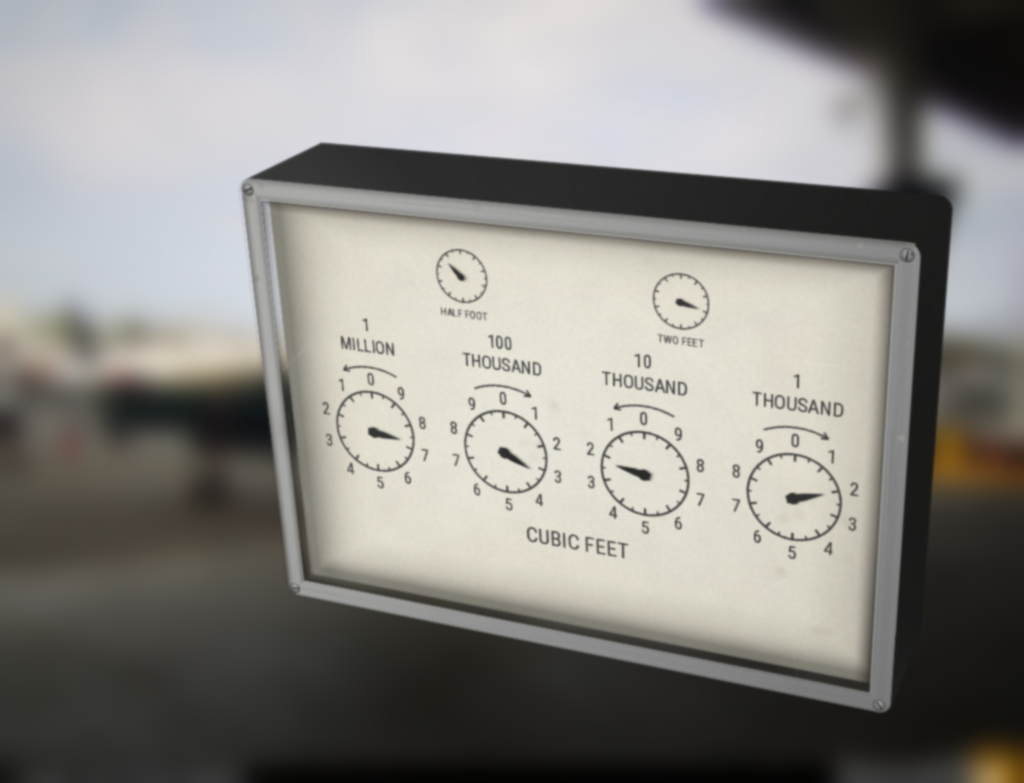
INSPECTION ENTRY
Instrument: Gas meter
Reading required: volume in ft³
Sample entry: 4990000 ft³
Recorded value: 732200 ft³
